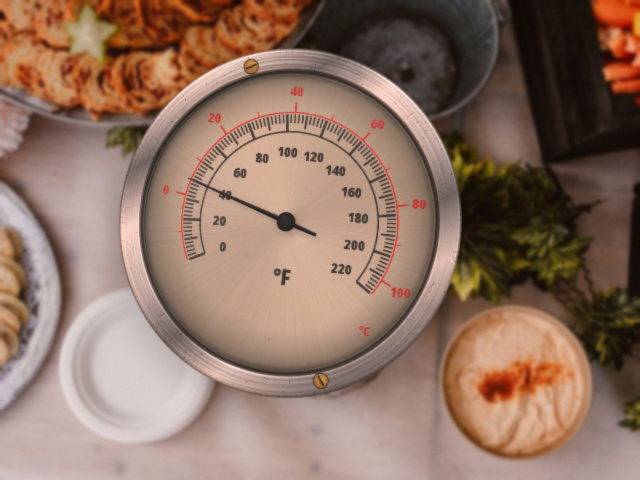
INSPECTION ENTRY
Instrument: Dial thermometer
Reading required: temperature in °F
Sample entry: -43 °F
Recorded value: 40 °F
